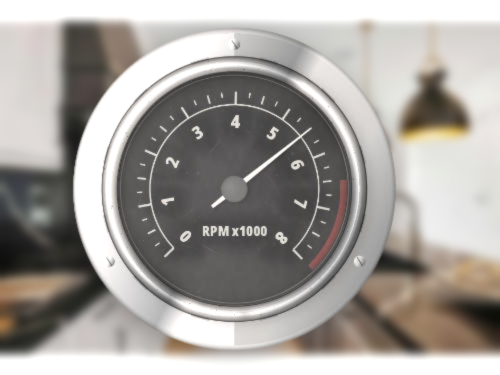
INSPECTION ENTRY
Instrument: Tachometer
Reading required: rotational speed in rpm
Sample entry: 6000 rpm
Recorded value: 5500 rpm
